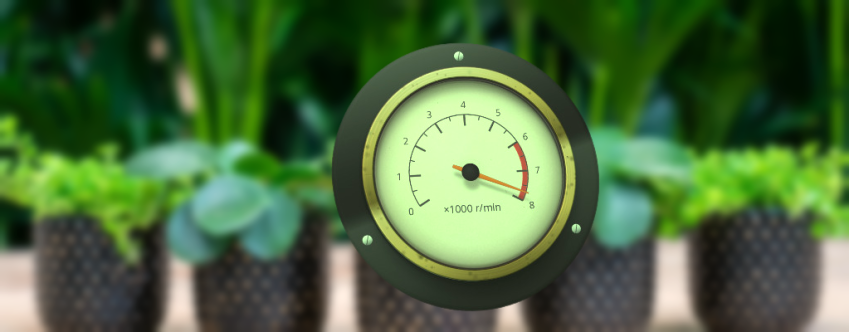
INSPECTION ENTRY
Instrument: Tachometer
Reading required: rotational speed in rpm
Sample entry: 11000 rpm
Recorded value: 7750 rpm
